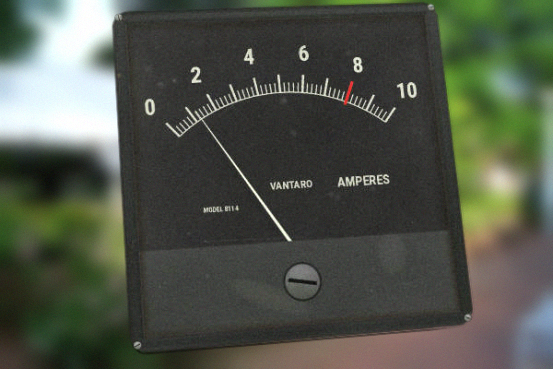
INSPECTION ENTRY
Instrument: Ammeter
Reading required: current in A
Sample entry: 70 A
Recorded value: 1.2 A
